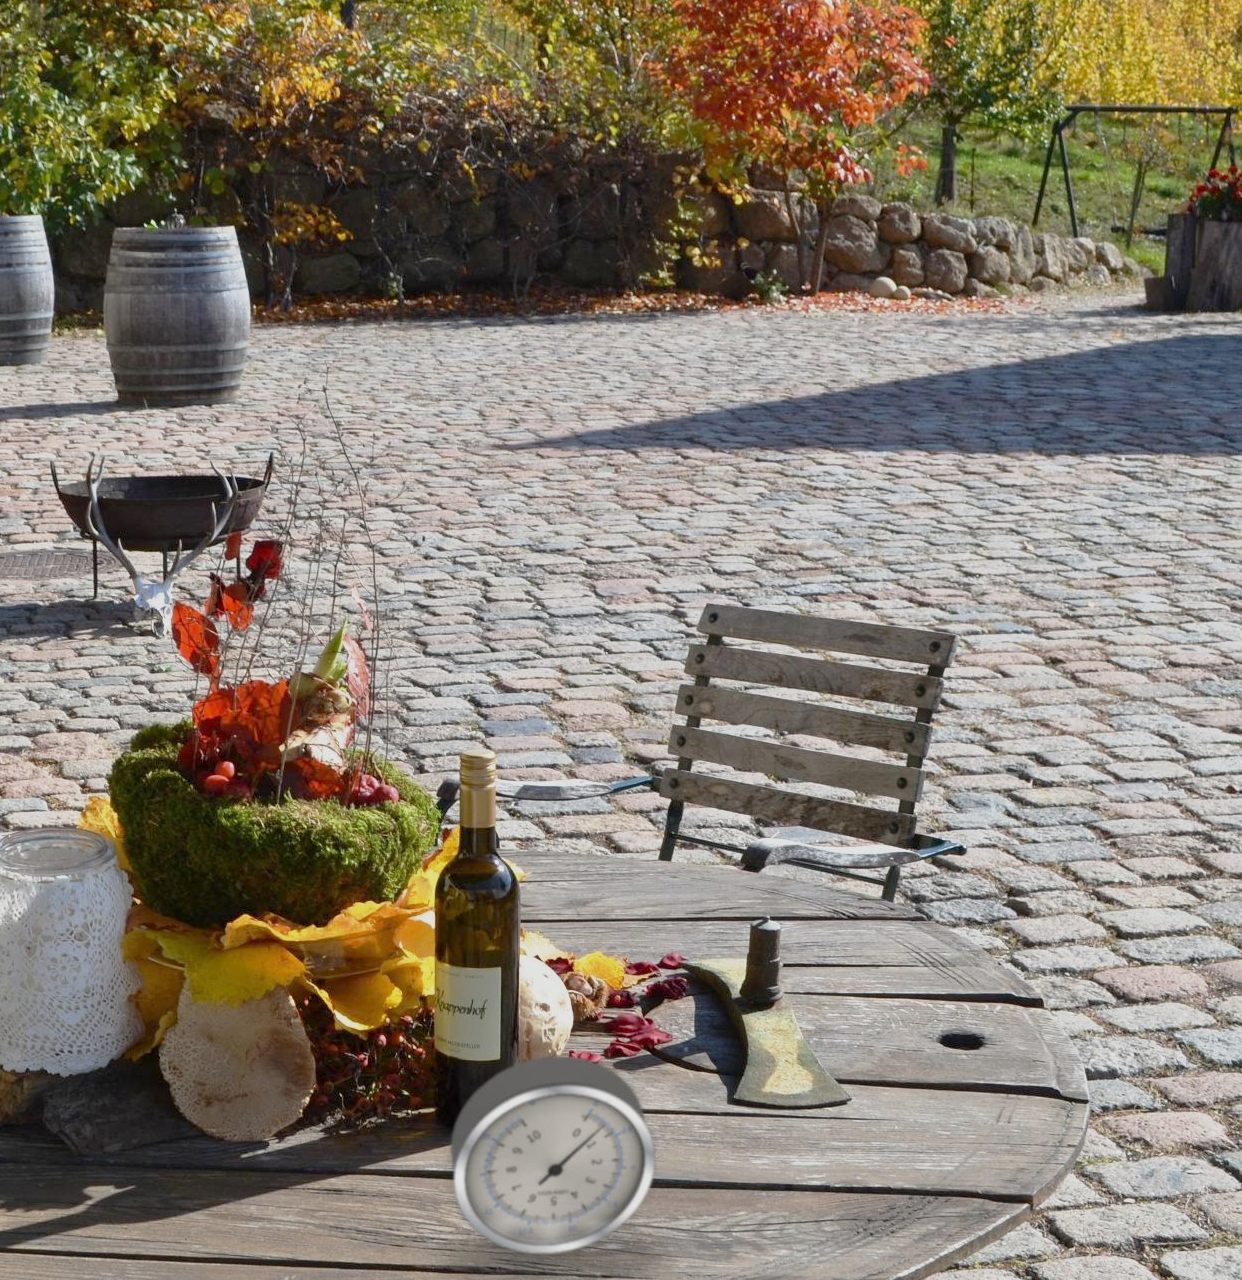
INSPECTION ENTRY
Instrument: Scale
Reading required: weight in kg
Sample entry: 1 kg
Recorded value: 0.5 kg
